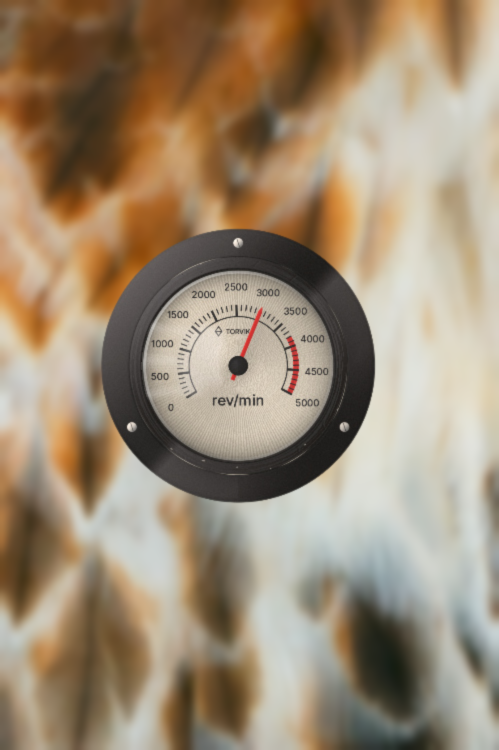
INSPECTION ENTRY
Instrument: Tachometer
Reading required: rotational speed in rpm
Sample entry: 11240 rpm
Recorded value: 3000 rpm
